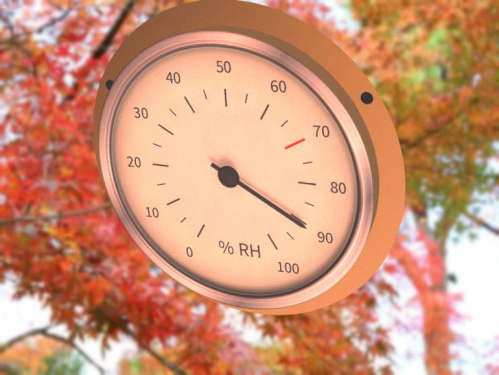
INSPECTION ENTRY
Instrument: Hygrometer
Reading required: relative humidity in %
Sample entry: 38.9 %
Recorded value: 90 %
